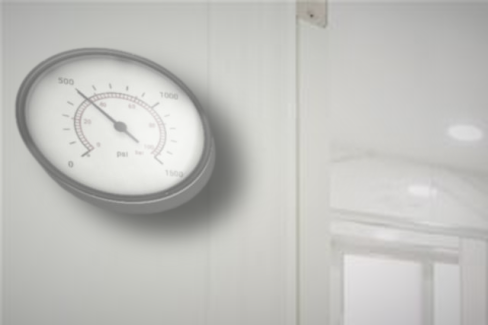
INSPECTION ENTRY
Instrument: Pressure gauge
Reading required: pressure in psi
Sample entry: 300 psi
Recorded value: 500 psi
